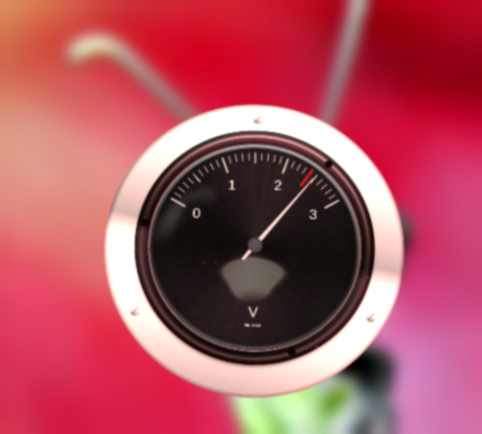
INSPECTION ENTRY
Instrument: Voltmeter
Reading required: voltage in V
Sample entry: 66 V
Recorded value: 2.5 V
